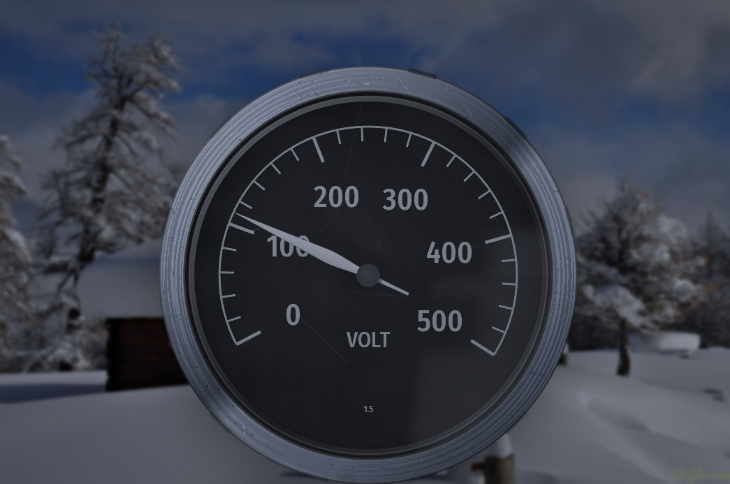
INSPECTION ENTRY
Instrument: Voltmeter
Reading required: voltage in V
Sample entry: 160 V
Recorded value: 110 V
